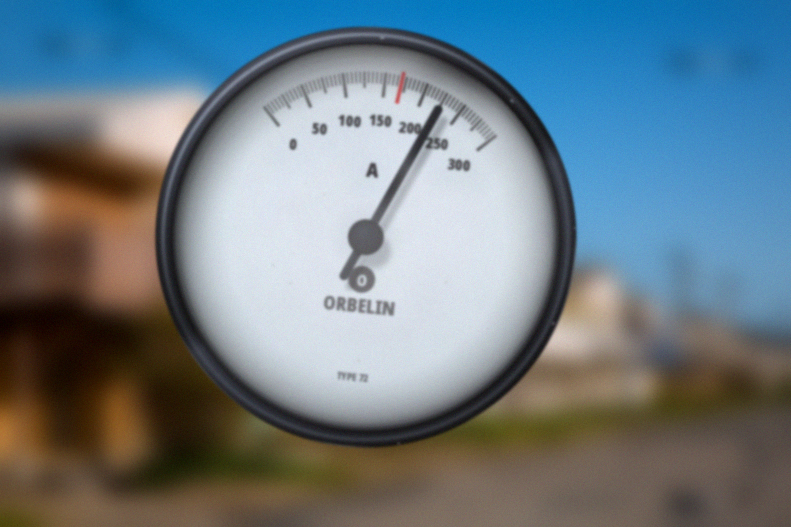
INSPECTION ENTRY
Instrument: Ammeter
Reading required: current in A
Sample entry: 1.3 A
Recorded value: 225 A
